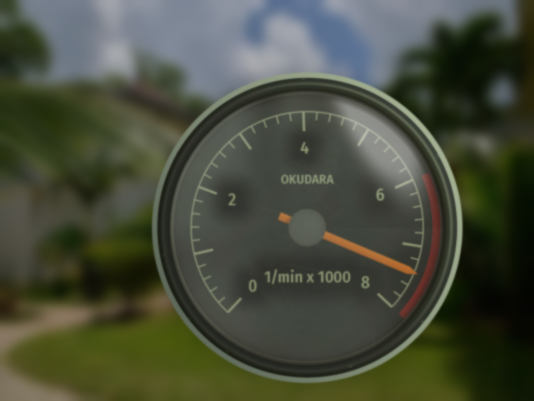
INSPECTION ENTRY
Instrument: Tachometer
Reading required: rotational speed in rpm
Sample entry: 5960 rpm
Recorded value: 7400 rpm
